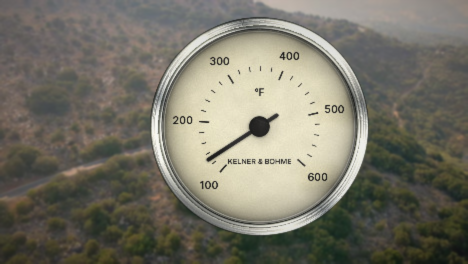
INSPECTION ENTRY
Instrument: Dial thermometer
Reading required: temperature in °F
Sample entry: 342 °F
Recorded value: 130 °F
